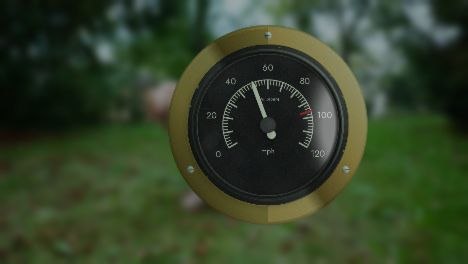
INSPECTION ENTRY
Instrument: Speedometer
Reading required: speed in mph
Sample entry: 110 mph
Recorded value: 50 mph
